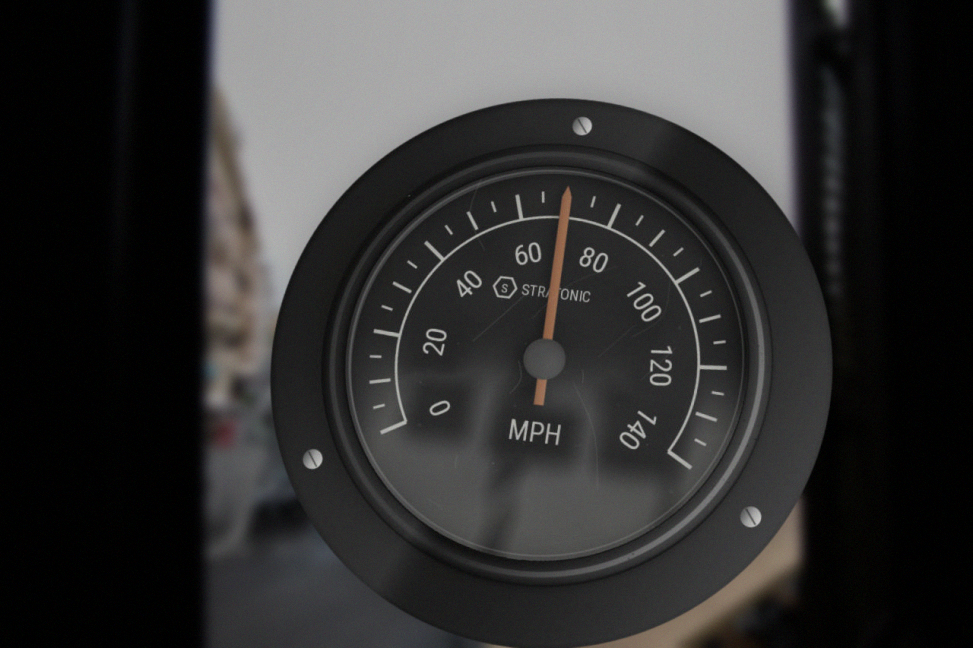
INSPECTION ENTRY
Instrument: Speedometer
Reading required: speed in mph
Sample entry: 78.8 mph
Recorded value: 70 mph
